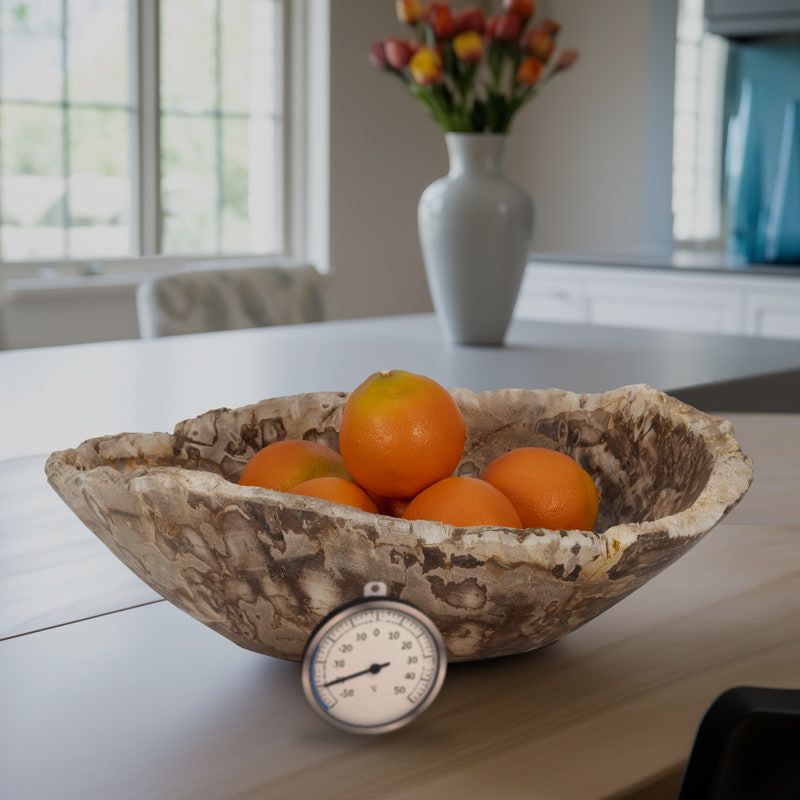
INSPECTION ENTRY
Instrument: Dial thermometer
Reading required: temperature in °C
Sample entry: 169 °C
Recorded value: -40 °C
